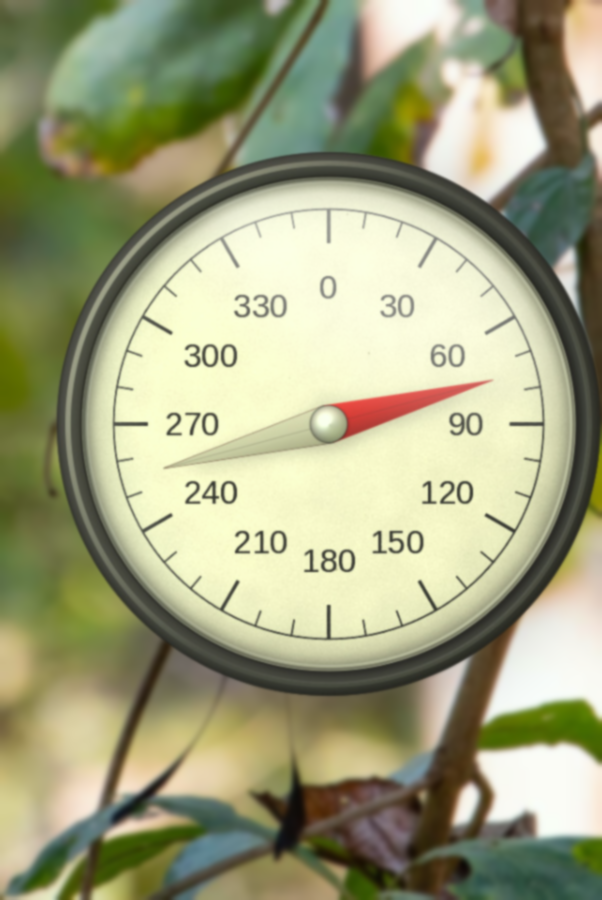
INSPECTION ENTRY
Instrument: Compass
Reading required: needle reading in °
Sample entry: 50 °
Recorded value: 75 °
